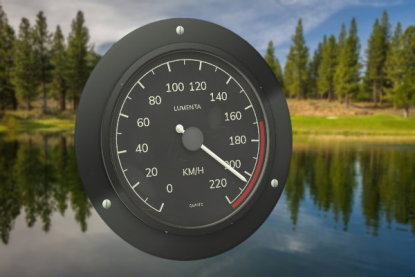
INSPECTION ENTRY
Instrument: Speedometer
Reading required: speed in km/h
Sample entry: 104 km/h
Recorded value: 205 km/h
